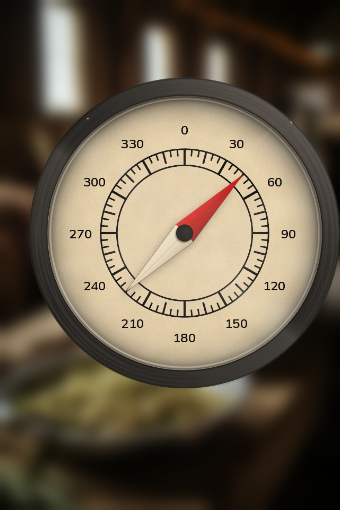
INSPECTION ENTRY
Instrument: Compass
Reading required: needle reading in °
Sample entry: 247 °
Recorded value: 45 °
